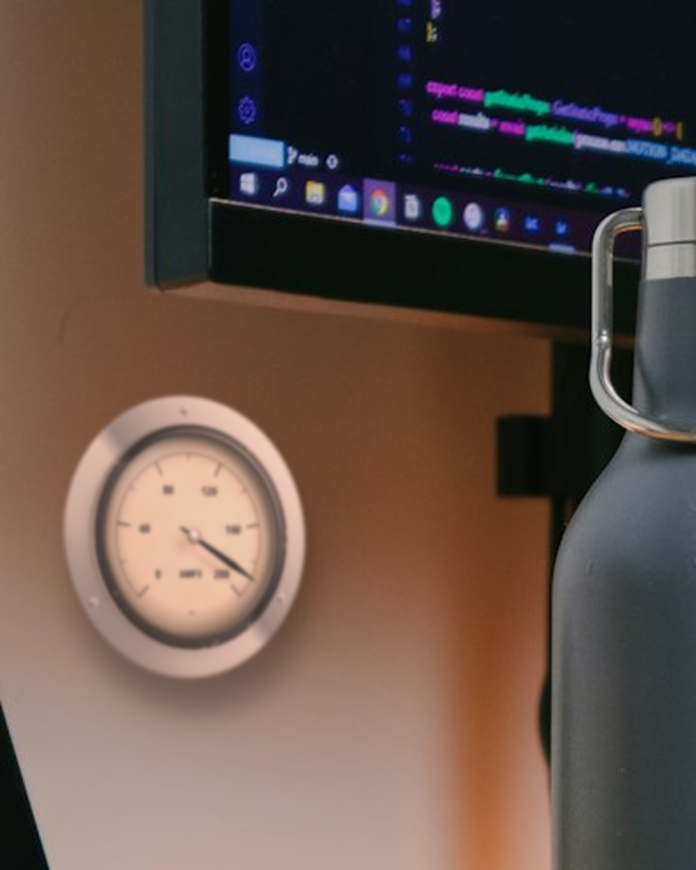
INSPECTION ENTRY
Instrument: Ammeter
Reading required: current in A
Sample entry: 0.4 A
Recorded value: 190 A
